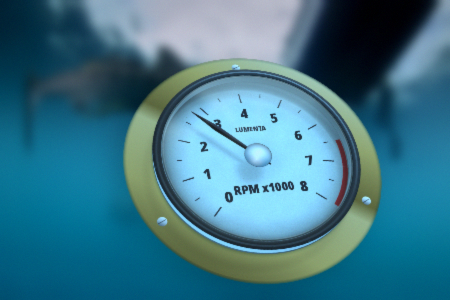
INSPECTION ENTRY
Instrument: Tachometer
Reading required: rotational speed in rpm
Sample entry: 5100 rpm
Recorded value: 2750 rpm
